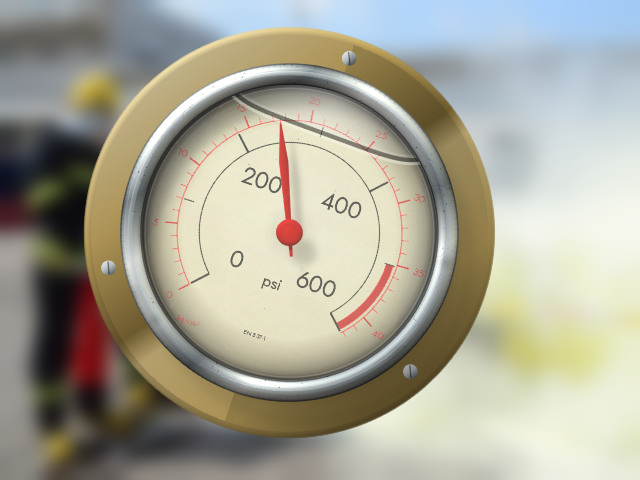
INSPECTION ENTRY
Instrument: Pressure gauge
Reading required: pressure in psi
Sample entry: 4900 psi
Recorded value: 250 psi
